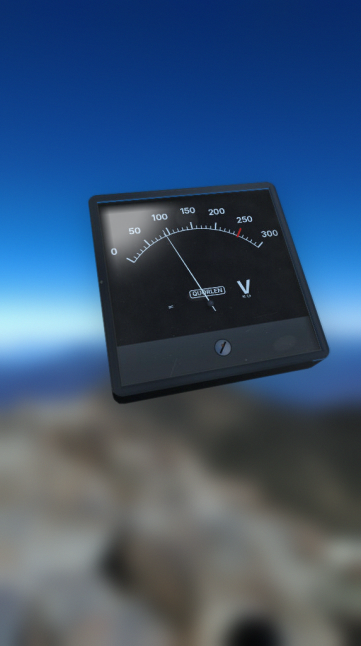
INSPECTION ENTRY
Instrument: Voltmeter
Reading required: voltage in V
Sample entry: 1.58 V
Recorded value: 90 V
